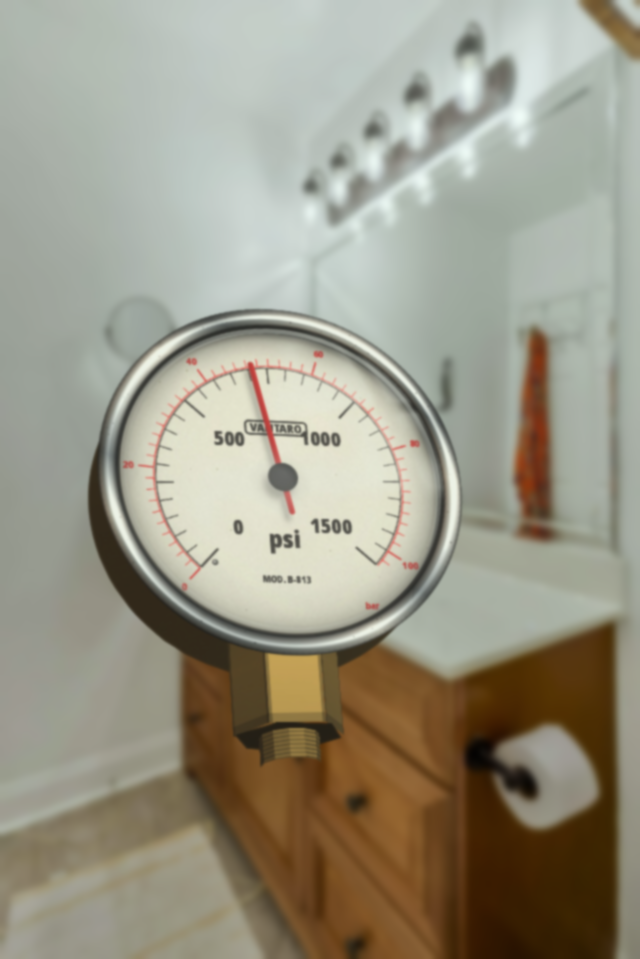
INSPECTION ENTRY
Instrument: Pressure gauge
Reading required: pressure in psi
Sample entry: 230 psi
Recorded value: 700 psi
